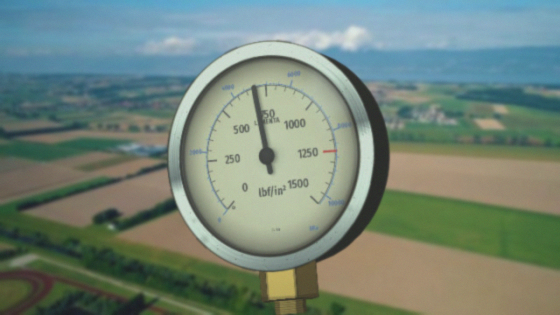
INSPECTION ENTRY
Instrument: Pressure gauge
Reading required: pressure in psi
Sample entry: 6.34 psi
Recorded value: 700 psi
